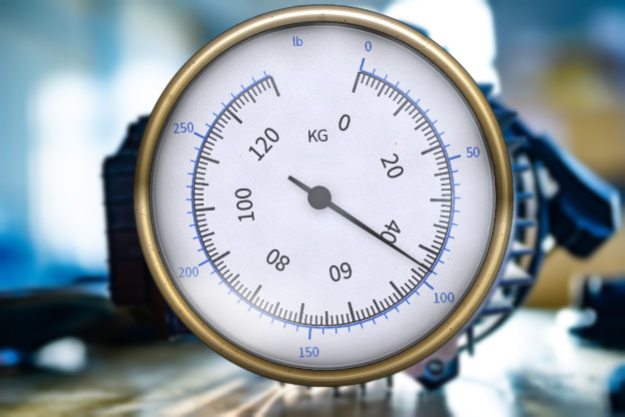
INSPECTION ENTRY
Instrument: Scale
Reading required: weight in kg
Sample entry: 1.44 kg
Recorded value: 43 kg
